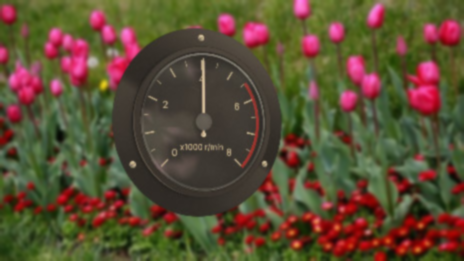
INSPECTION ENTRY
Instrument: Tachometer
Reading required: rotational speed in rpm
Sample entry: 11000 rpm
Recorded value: 4000 rpm
